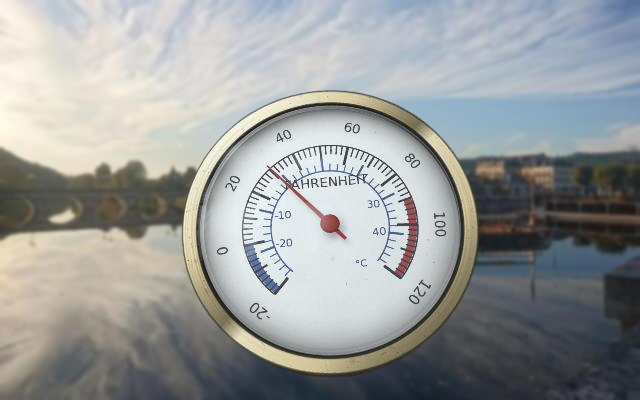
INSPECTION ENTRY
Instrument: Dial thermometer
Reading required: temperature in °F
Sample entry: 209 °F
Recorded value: 30 °F
